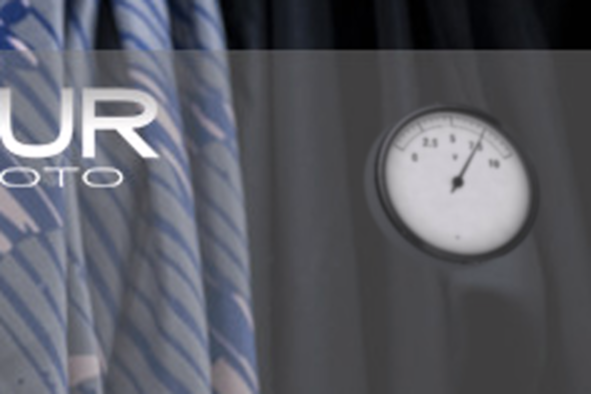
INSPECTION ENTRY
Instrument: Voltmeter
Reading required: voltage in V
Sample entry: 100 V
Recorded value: 7.5 V
